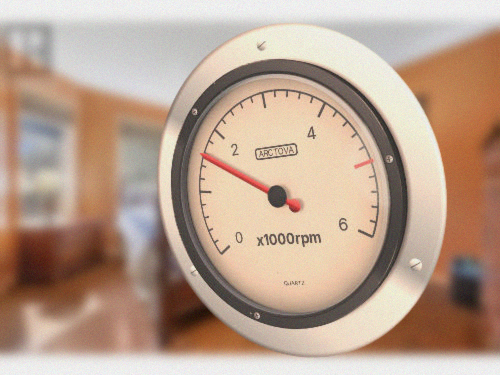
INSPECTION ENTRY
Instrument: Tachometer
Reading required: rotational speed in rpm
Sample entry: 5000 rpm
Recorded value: 1600 rpm
